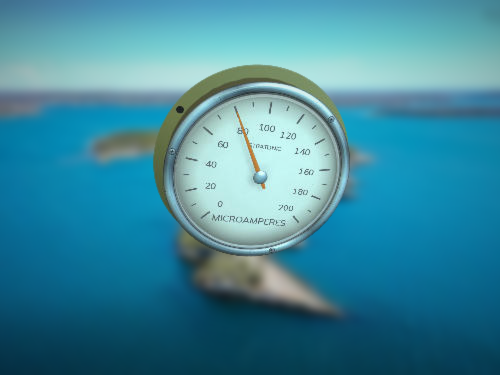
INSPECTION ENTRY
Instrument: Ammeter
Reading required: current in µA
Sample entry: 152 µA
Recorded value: 80 µA
